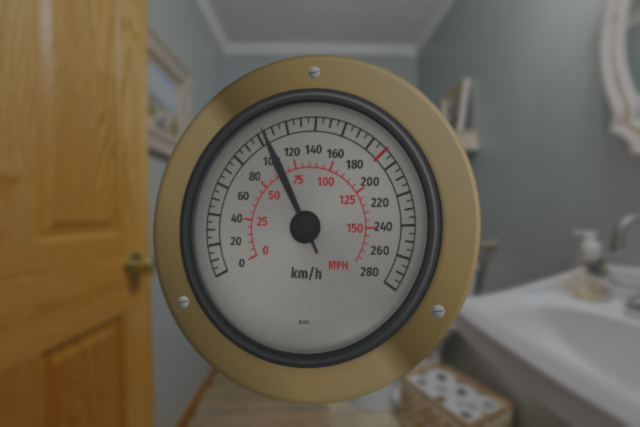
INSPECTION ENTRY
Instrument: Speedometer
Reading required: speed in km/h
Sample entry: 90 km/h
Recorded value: 105 km/h
